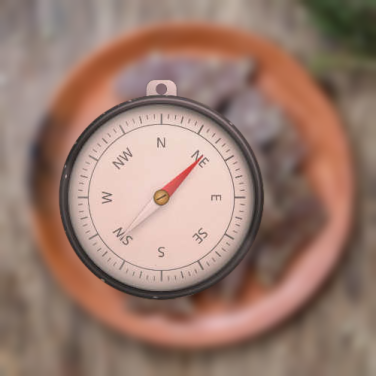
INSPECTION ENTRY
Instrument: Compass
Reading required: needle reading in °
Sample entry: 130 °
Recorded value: 45 °
